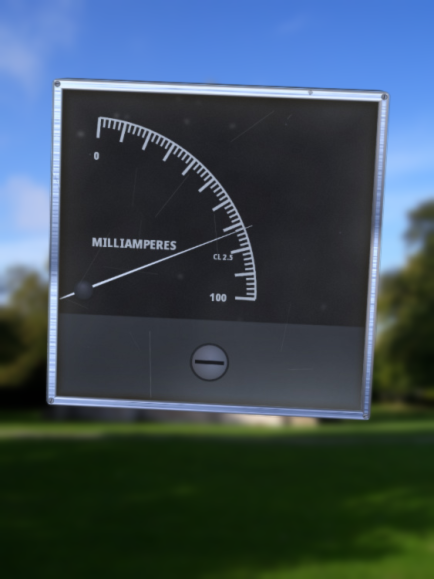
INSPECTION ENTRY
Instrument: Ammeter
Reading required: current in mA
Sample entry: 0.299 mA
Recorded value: 72 mA
